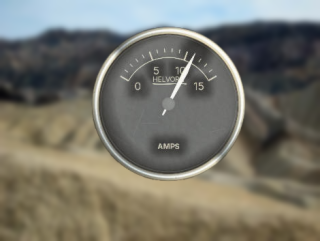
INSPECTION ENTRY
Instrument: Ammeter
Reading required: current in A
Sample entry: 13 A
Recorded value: 11 A
